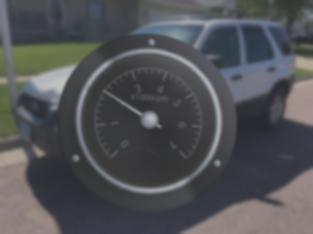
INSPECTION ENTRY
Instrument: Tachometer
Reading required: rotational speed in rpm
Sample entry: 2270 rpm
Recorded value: 2000 rpm
